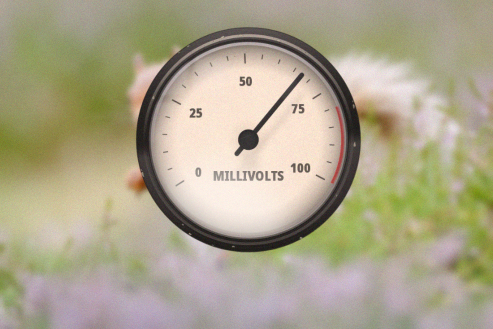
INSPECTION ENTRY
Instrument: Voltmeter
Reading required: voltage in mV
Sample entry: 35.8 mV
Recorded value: 67.5 mV
